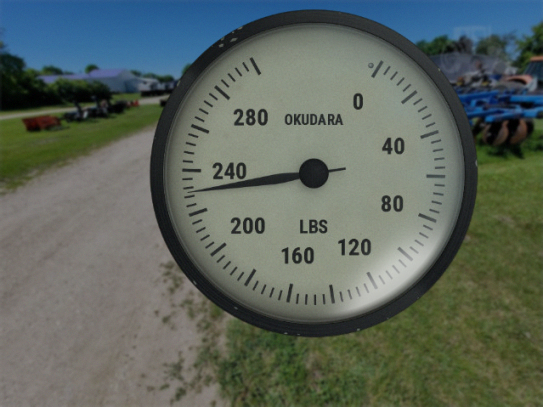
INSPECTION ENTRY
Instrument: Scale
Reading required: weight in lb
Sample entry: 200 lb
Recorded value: 230 lb
